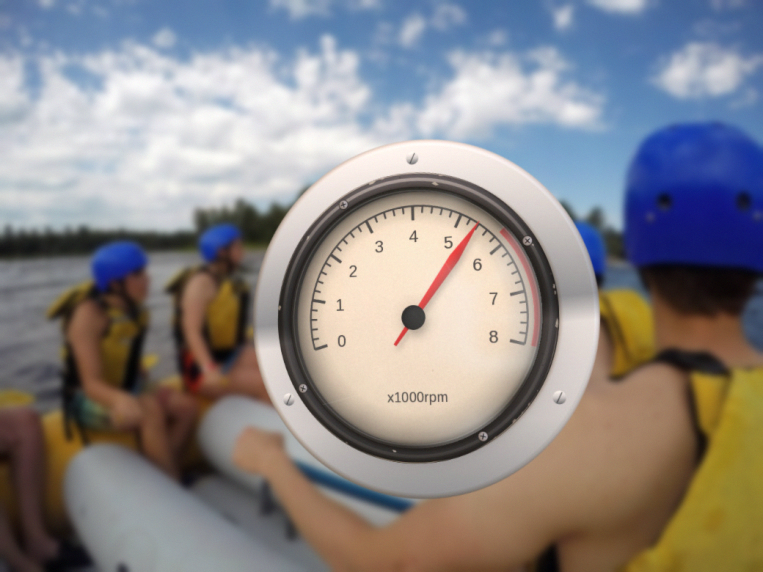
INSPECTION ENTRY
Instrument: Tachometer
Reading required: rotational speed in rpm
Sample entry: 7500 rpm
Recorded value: 5400 rpm
